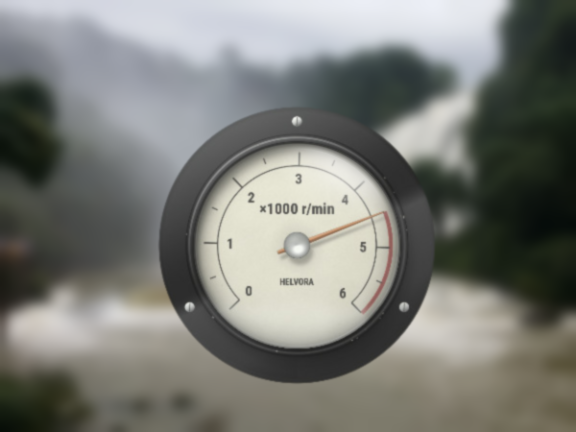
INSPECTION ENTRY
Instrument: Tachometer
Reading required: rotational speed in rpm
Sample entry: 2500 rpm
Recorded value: 4500 rpm
